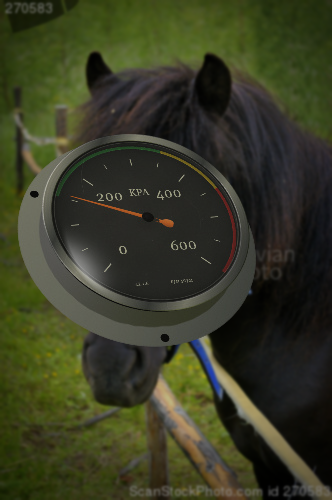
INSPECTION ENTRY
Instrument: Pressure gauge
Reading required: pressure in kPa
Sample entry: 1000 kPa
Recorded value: 150 kPa
